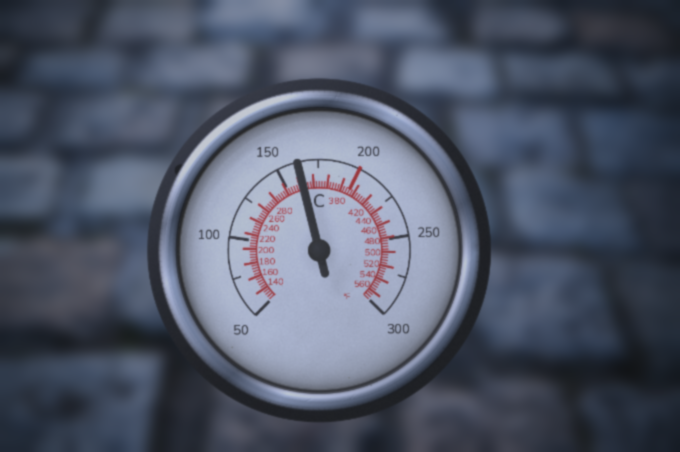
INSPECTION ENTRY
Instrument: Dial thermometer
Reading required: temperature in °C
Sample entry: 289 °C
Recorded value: 162.5 °C
